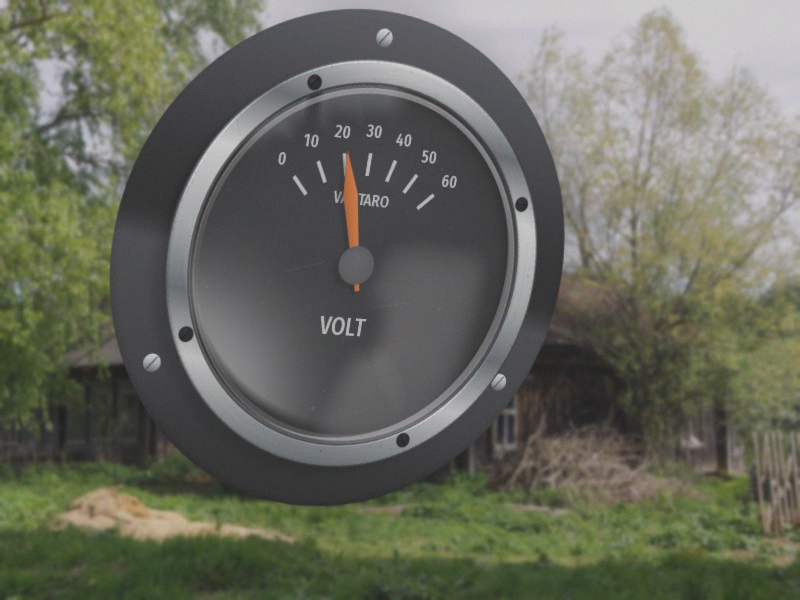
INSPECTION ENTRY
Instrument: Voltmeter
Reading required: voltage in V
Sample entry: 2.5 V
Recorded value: 20 V
